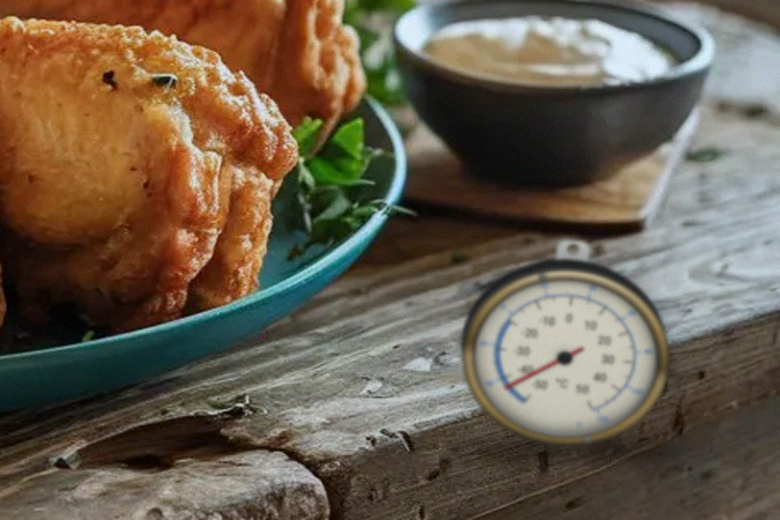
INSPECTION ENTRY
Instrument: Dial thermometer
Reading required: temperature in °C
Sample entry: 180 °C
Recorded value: -42.5 °C
